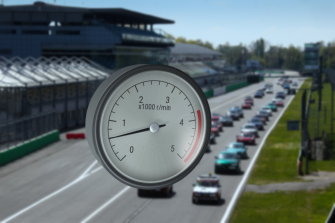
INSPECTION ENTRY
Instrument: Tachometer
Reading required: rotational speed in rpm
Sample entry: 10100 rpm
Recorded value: 600 rpm
